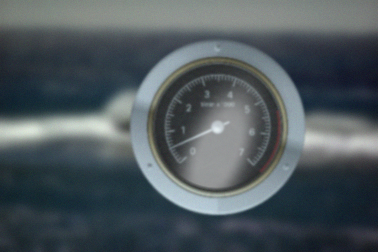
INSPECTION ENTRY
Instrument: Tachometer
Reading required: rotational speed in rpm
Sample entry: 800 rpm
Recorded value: 500 rpm
